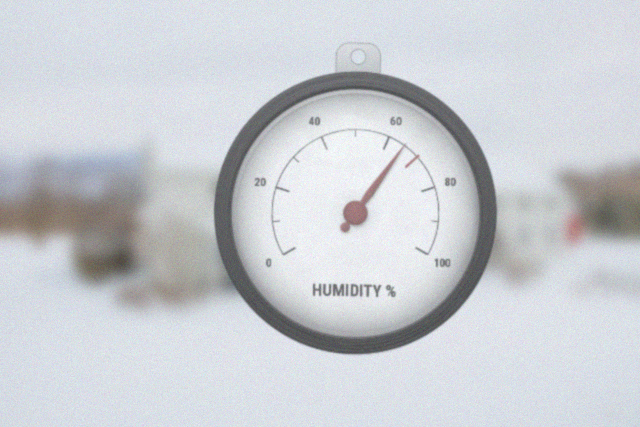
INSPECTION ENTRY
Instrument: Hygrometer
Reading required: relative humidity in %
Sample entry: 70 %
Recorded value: 65 %
